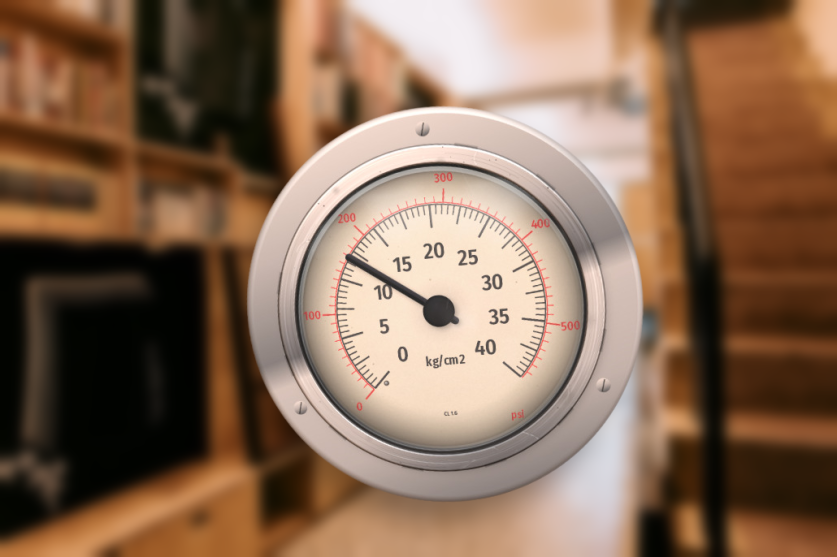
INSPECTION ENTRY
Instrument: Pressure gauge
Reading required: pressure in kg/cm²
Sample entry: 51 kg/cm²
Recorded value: 12 kg/cm²
